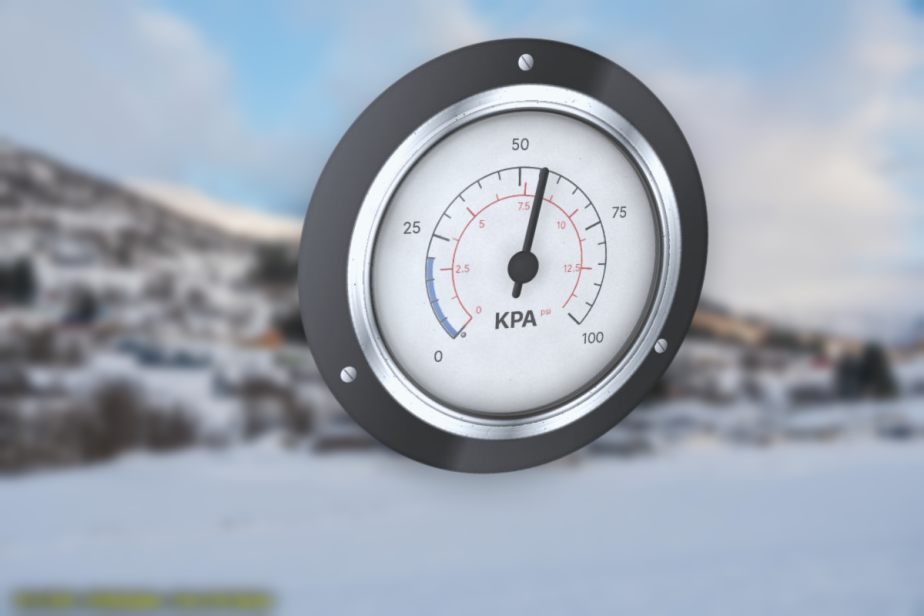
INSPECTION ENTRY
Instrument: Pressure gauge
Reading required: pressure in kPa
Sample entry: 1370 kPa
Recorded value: 55 kPa
